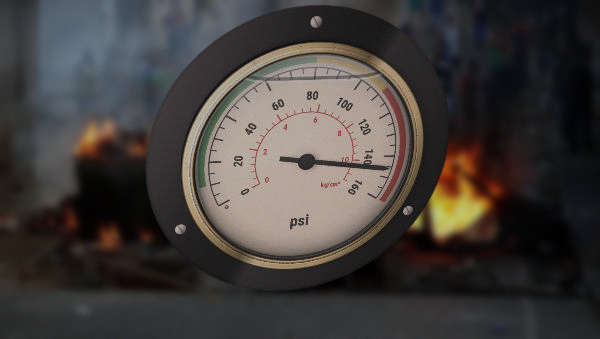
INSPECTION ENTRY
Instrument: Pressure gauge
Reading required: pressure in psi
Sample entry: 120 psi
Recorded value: 145 psi
